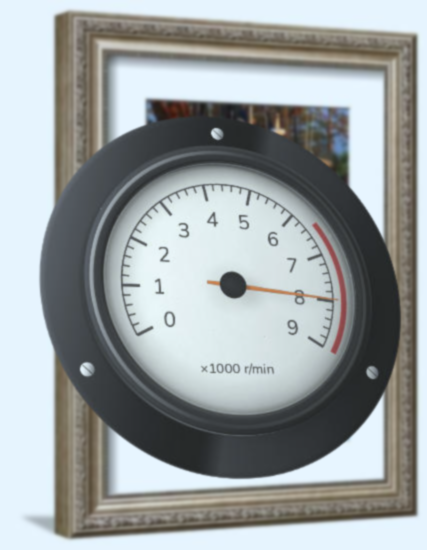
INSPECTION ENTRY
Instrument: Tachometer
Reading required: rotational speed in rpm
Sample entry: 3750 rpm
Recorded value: 8000 rpm
